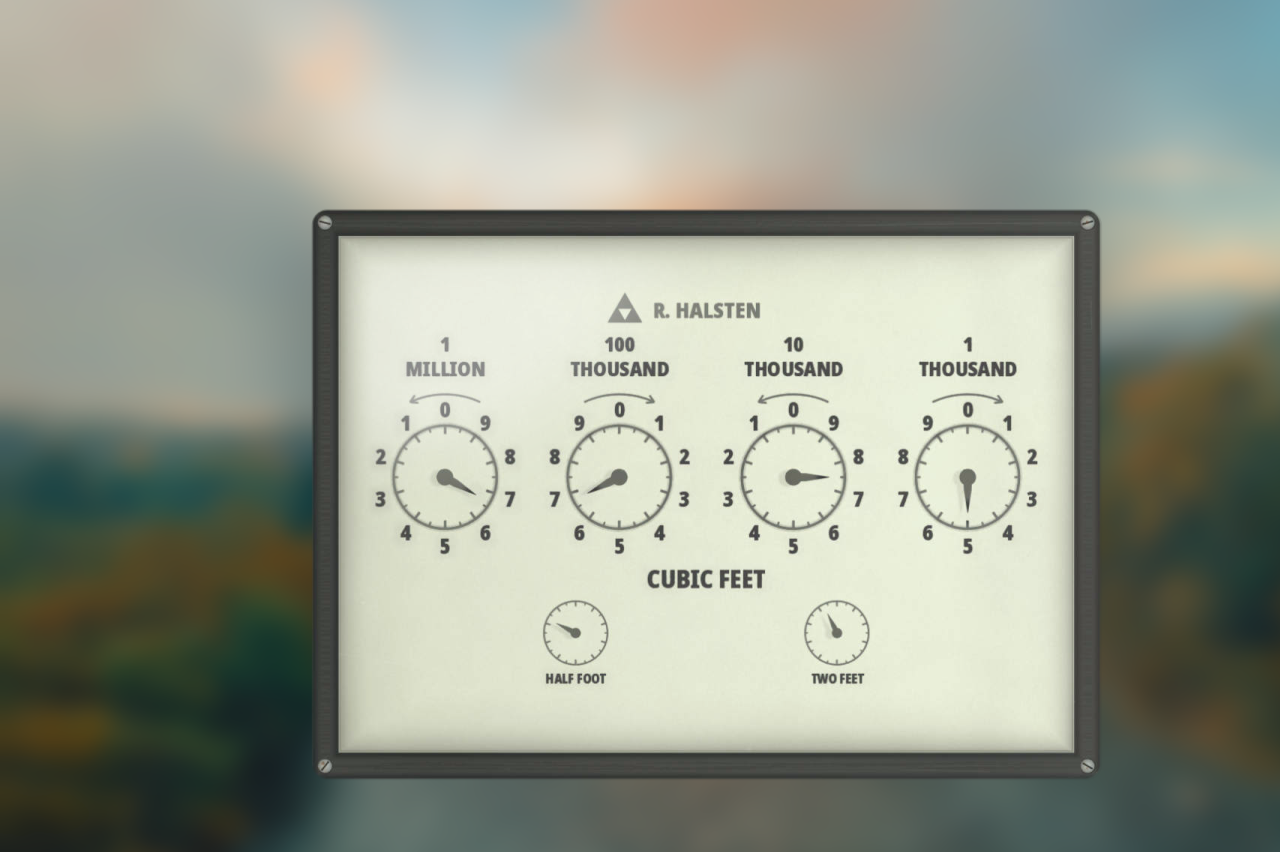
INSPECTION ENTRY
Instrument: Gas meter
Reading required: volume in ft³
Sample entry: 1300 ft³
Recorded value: 667500 ft³
